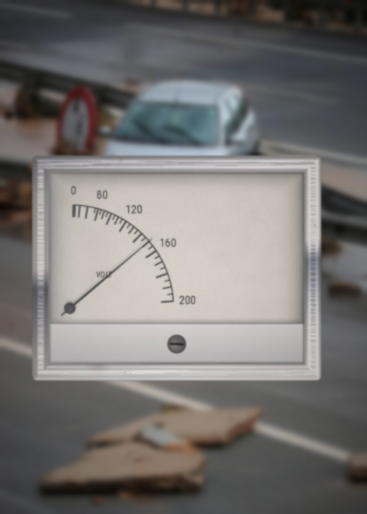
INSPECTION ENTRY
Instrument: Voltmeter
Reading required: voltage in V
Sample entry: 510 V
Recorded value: 150 V
